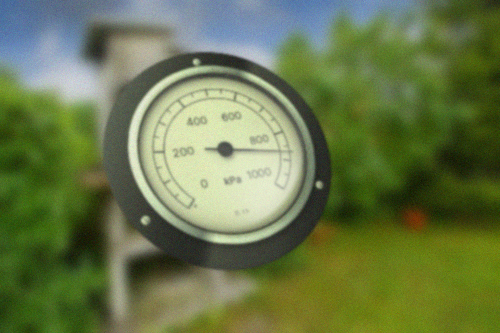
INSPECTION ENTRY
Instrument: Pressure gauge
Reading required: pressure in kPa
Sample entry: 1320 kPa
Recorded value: 875 kPa
